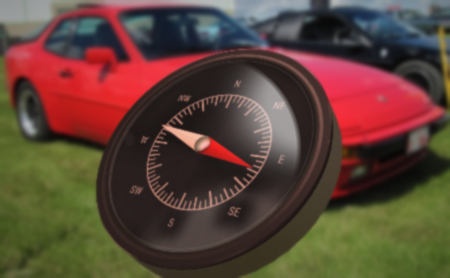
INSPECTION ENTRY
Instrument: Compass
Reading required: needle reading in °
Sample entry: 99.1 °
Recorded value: 105 °
